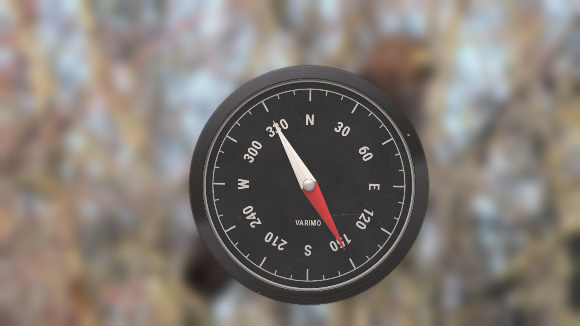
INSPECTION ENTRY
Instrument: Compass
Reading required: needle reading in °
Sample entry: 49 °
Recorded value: 150 °
